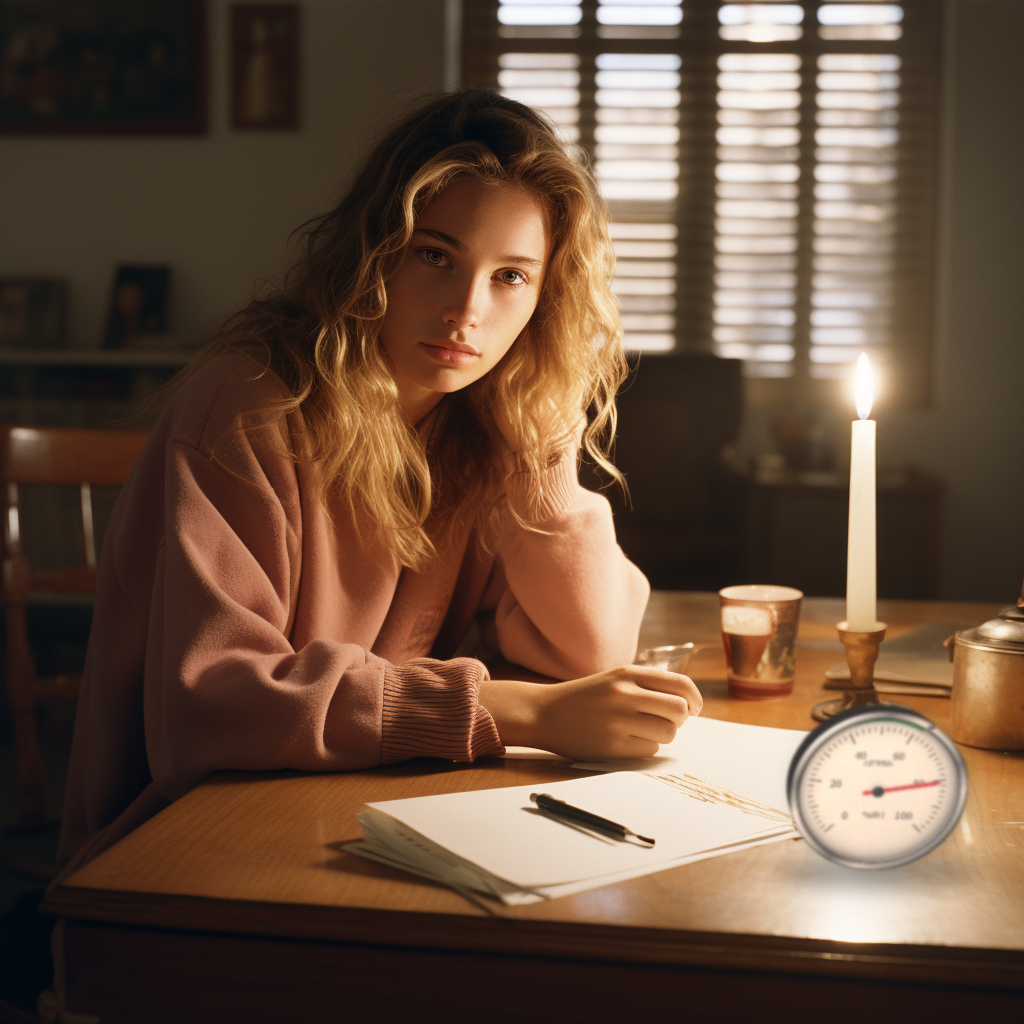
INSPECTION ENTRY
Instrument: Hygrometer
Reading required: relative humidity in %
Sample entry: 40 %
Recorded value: 80 %
